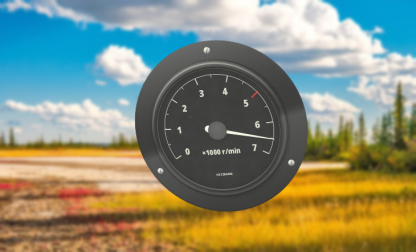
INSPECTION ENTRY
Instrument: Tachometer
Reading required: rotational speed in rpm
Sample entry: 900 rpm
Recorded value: 6500 rpm
